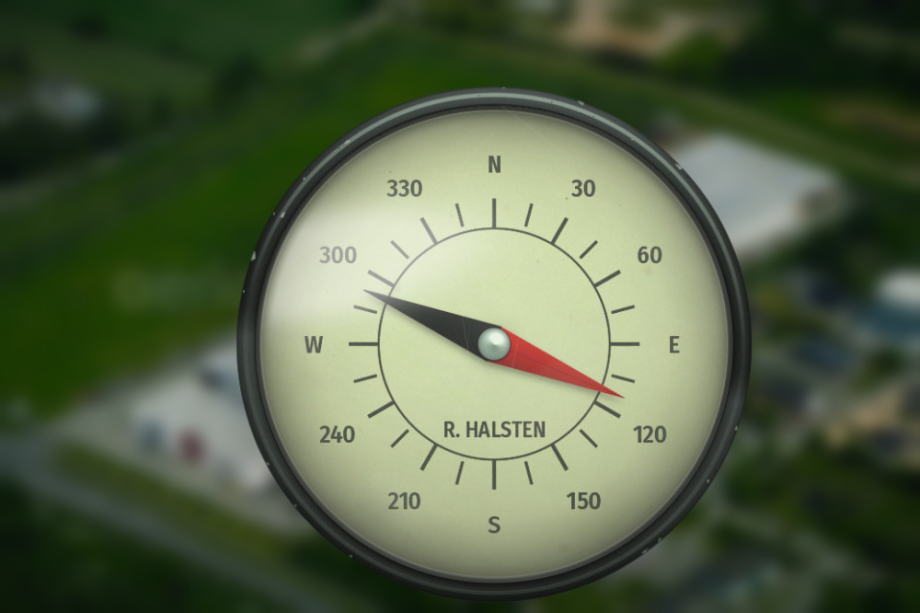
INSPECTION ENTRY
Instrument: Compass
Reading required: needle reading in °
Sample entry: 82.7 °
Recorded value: 112.5 °
